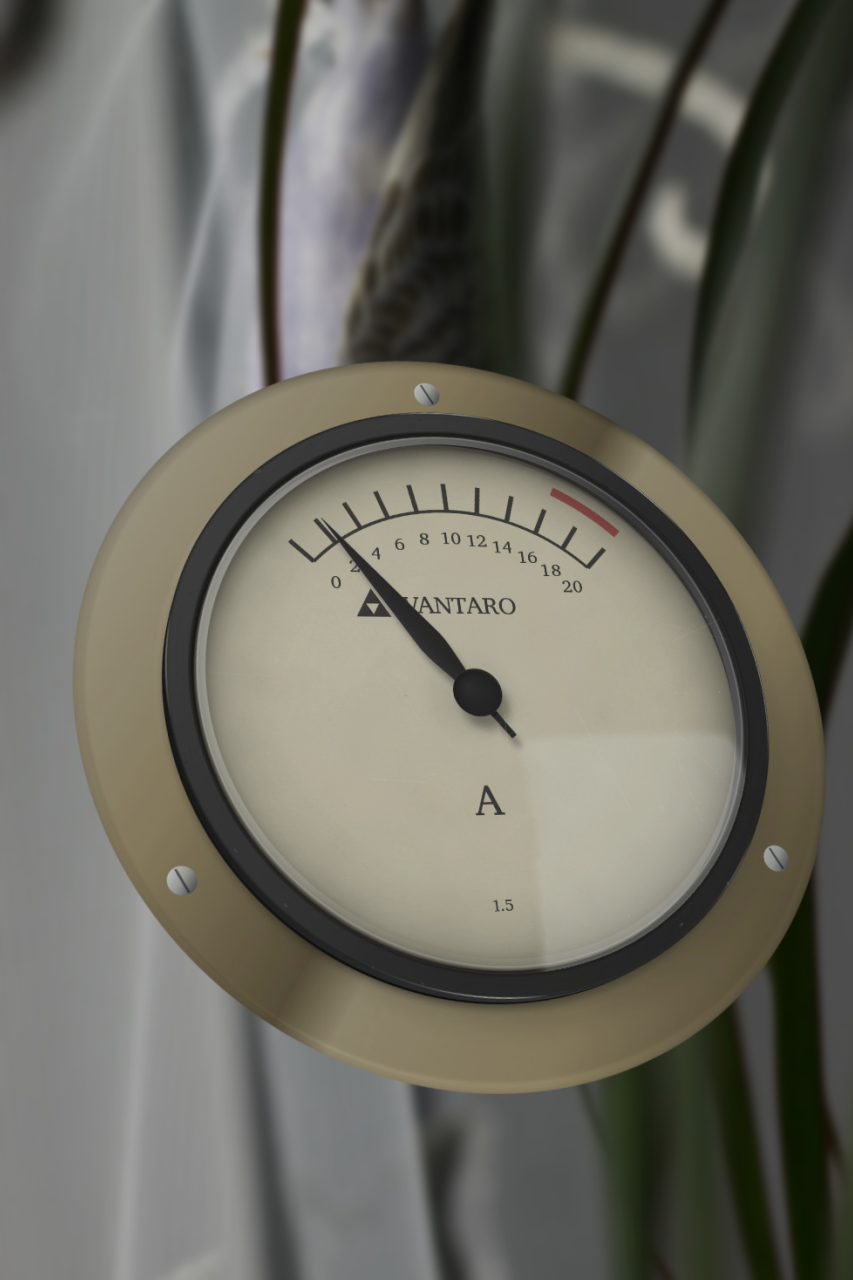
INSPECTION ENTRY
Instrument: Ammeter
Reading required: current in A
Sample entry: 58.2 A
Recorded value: 2 A
